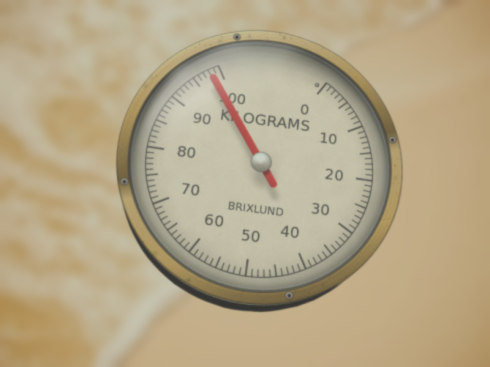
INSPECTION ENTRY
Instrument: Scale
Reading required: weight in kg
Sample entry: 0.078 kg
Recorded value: 98 kg
